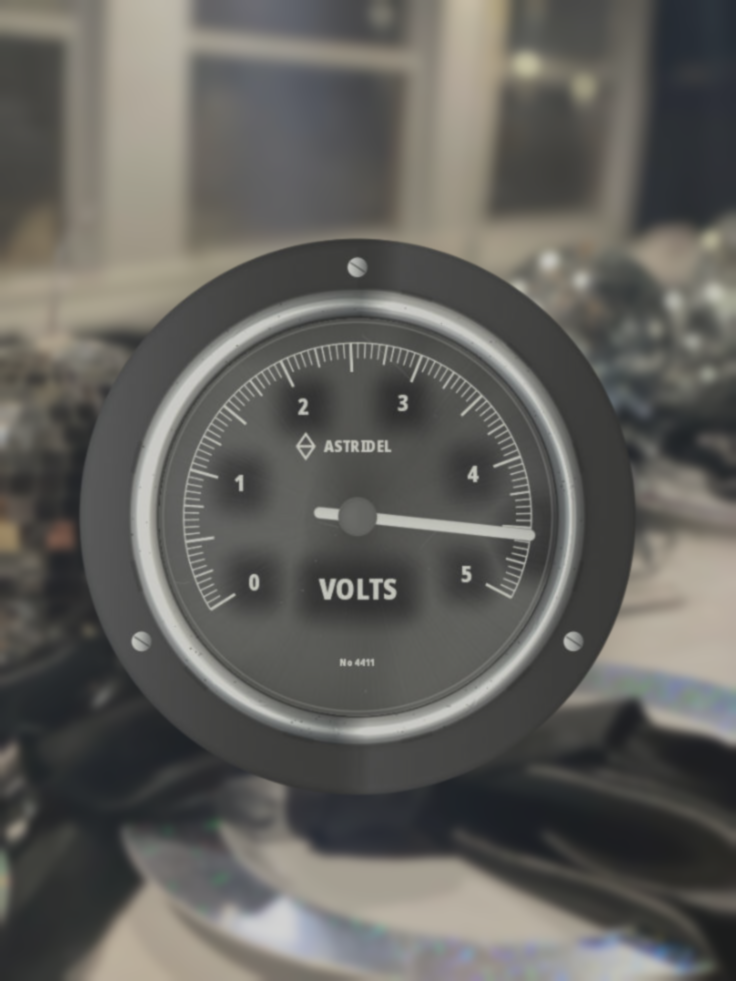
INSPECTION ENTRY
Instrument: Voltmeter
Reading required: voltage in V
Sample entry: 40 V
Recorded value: 4.55 V
